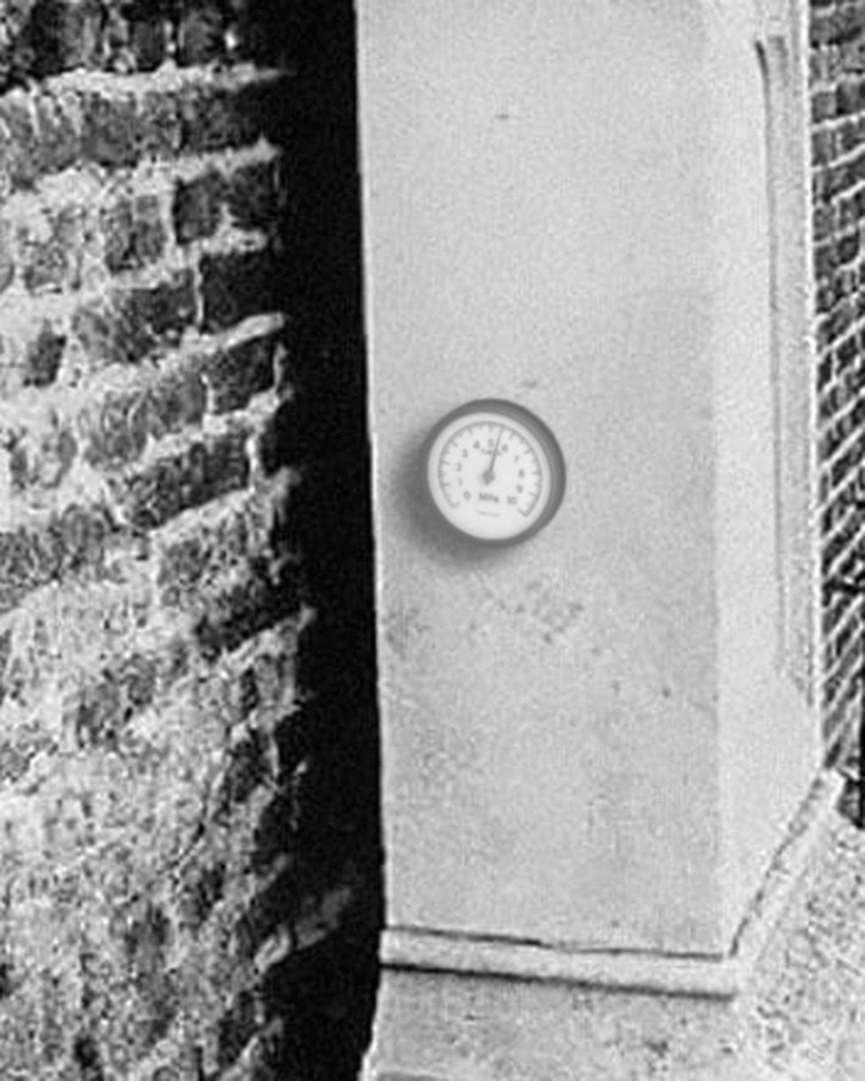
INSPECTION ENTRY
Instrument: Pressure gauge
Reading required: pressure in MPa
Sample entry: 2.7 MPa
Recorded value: 5.5 MPa
